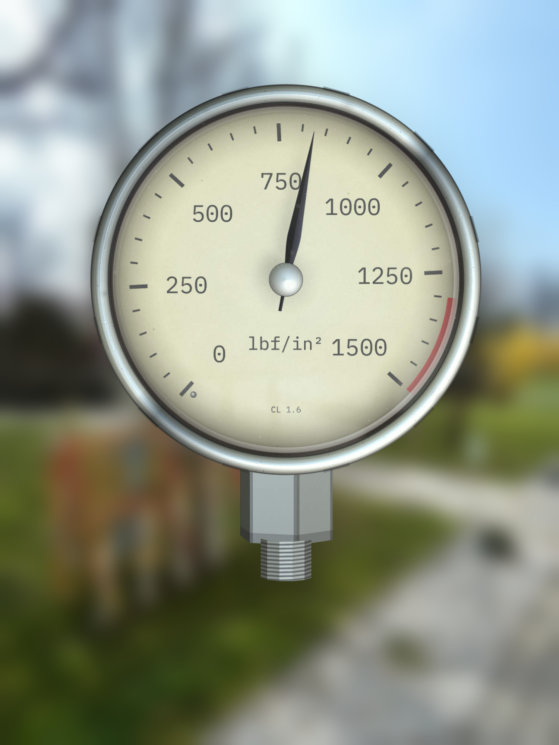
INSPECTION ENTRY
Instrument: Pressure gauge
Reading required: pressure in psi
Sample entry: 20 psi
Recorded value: 825 psi
